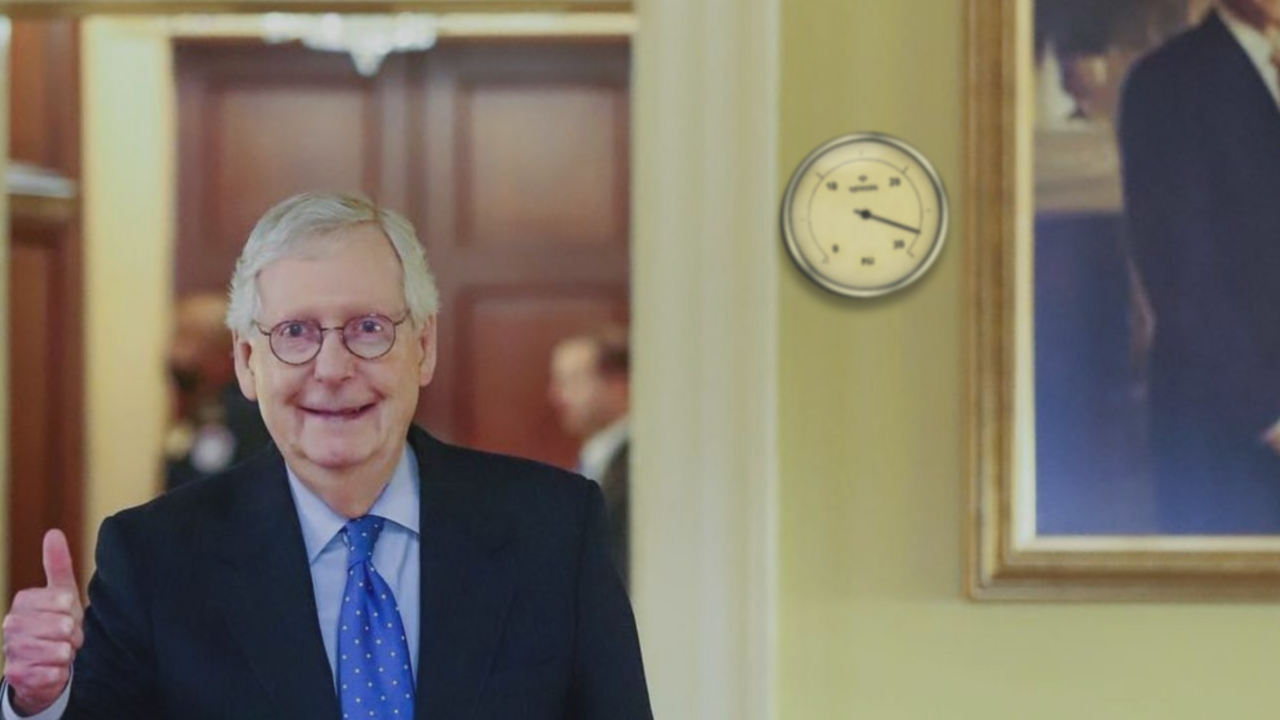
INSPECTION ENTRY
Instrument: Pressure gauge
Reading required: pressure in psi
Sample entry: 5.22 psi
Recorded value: 27.5 psi
